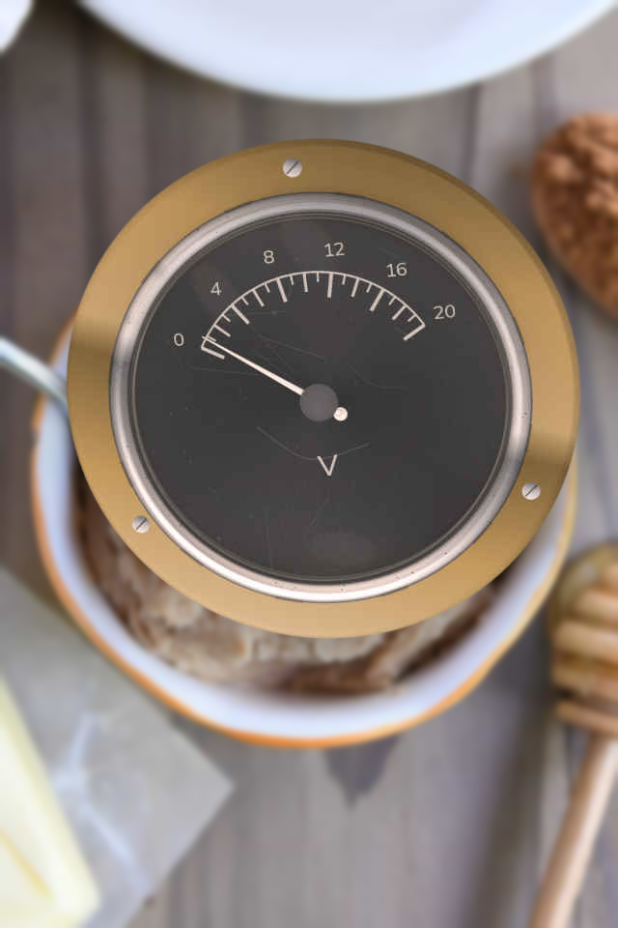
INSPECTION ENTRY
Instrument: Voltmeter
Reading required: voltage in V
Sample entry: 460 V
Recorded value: 1 V
